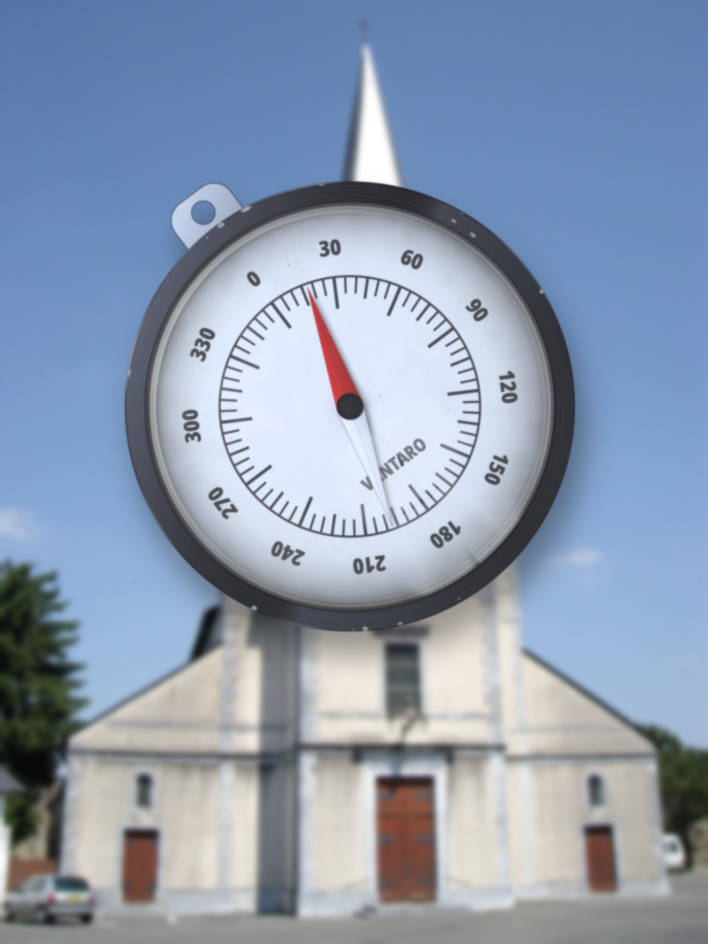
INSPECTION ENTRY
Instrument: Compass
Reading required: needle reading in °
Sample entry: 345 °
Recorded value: 17.5 °
